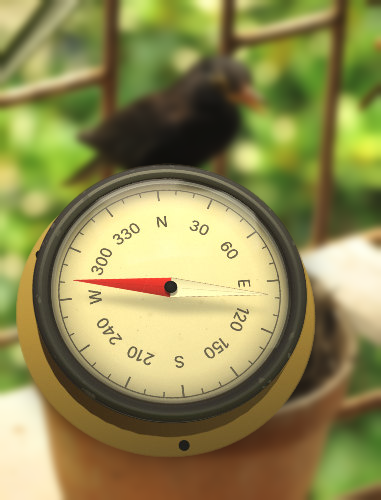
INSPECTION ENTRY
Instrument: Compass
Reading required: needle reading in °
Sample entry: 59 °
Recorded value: 280 °
